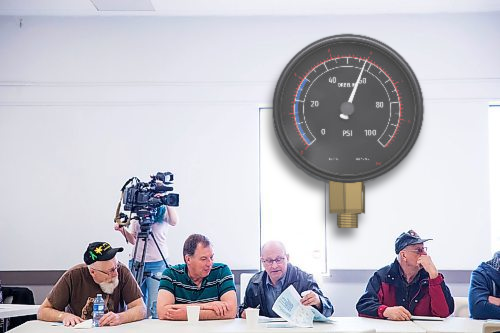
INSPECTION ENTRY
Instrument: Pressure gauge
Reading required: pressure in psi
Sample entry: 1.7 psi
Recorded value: 57.5 psi
